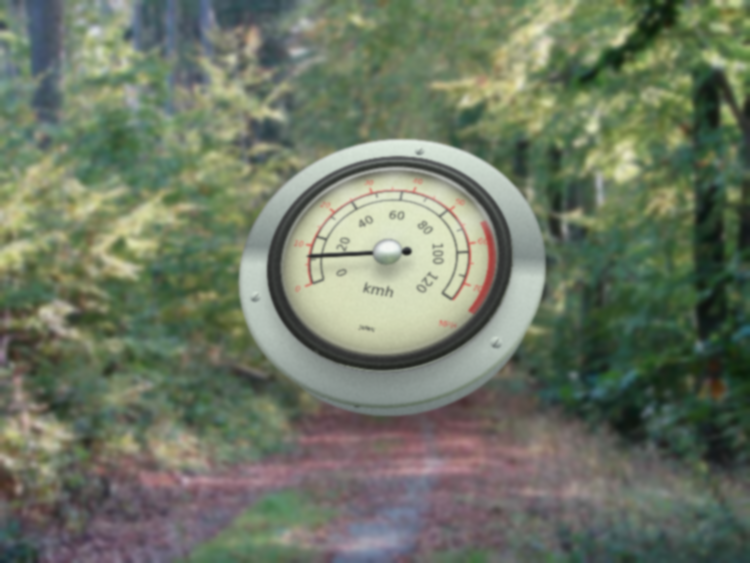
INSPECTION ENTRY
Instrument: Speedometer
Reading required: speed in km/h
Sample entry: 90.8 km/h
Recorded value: 10 km/h
